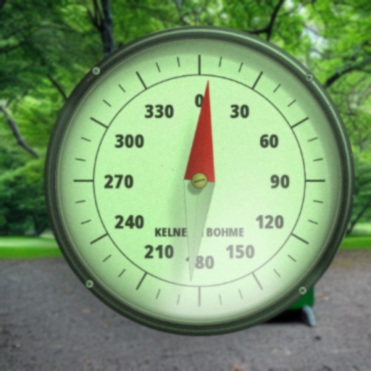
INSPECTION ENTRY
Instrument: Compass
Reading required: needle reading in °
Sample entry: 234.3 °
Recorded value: 5 °
